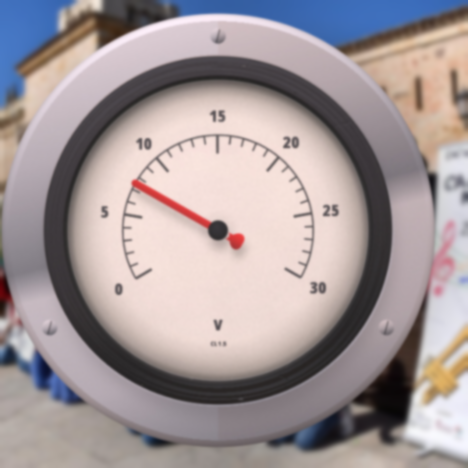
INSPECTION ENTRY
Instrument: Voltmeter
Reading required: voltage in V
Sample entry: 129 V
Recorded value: 7.5 V
